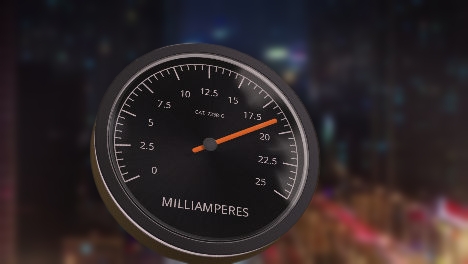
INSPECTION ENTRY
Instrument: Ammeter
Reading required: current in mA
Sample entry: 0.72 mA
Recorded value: 19 mA
